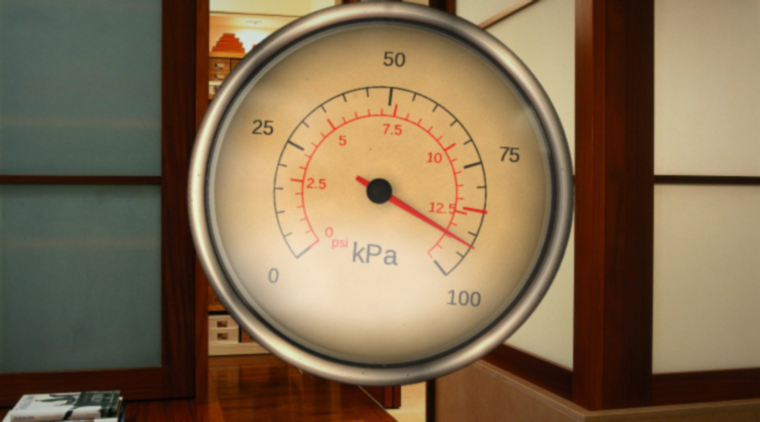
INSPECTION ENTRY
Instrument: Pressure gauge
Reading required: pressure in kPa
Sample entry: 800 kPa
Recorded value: 92.5 kPa
